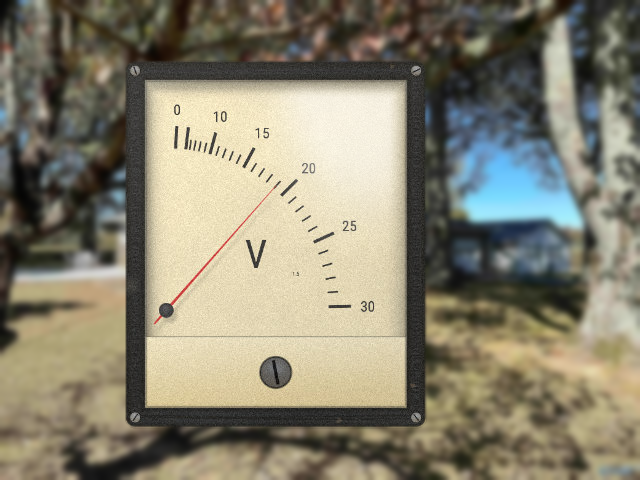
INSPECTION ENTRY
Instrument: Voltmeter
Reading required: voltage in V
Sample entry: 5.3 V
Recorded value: 19 V
